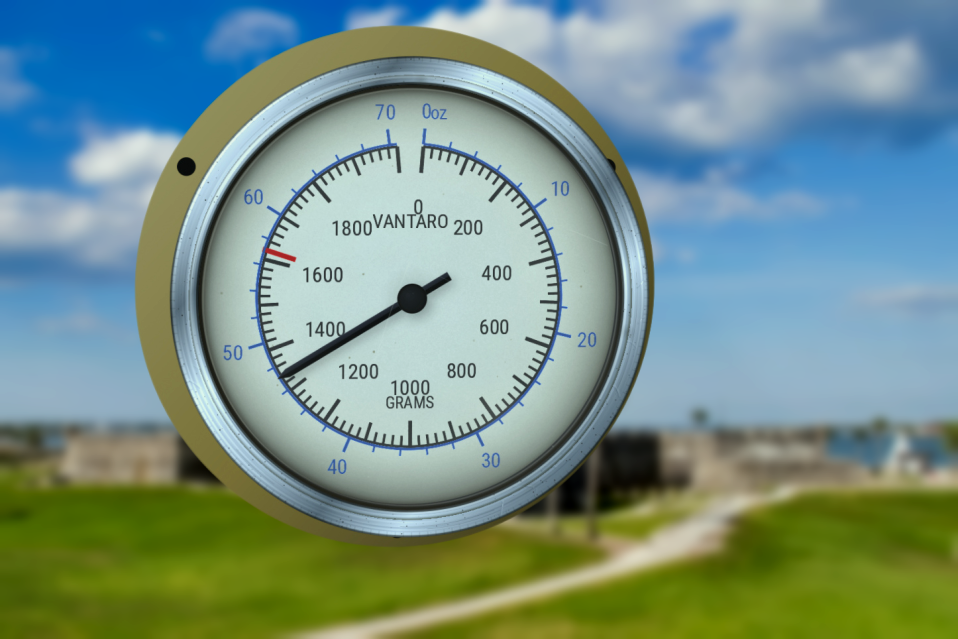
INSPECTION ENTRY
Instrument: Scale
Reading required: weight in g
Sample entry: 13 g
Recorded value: 1340 g
